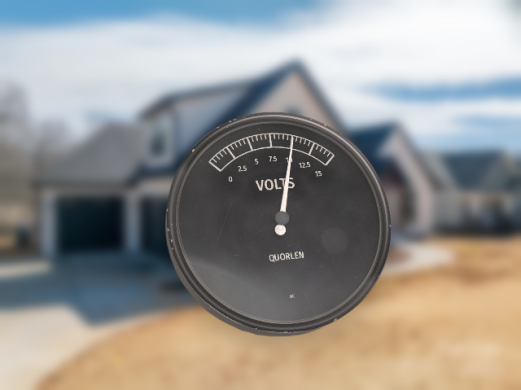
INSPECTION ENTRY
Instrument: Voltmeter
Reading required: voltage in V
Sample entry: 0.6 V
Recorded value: 10 V
